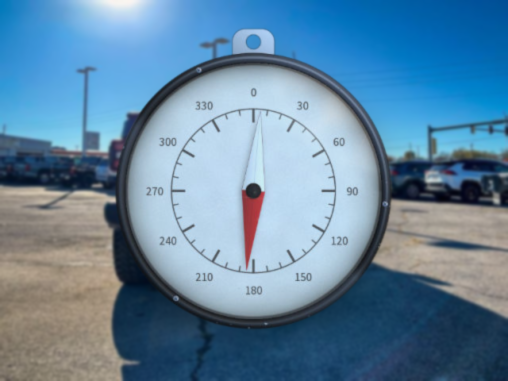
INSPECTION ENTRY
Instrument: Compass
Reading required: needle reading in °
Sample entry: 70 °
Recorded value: 185 °
